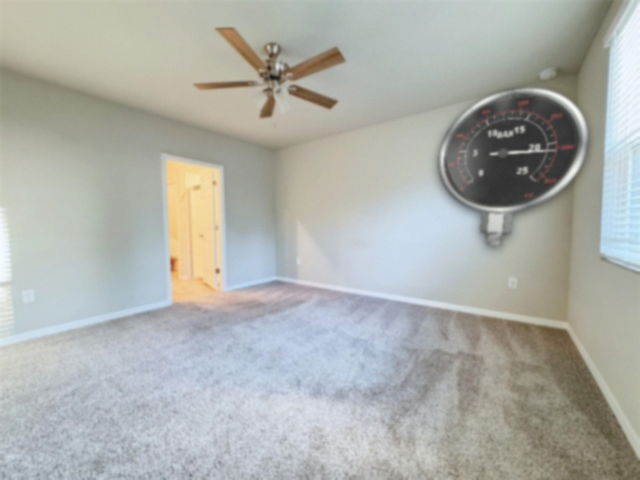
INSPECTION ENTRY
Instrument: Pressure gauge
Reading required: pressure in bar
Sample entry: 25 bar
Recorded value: 21 bar
